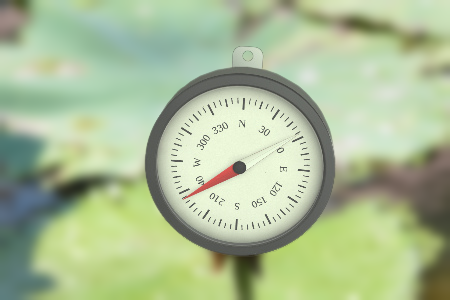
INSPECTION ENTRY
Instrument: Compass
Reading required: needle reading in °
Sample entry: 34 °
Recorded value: 235 °
